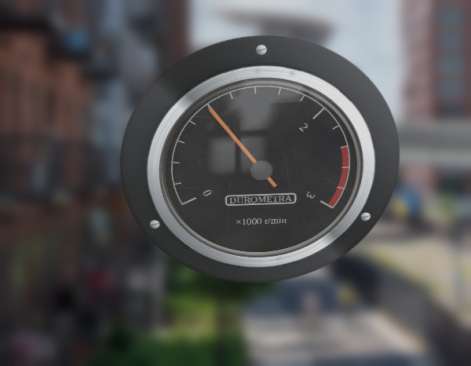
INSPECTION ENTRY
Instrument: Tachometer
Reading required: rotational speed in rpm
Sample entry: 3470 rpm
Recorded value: 1000 rpm
